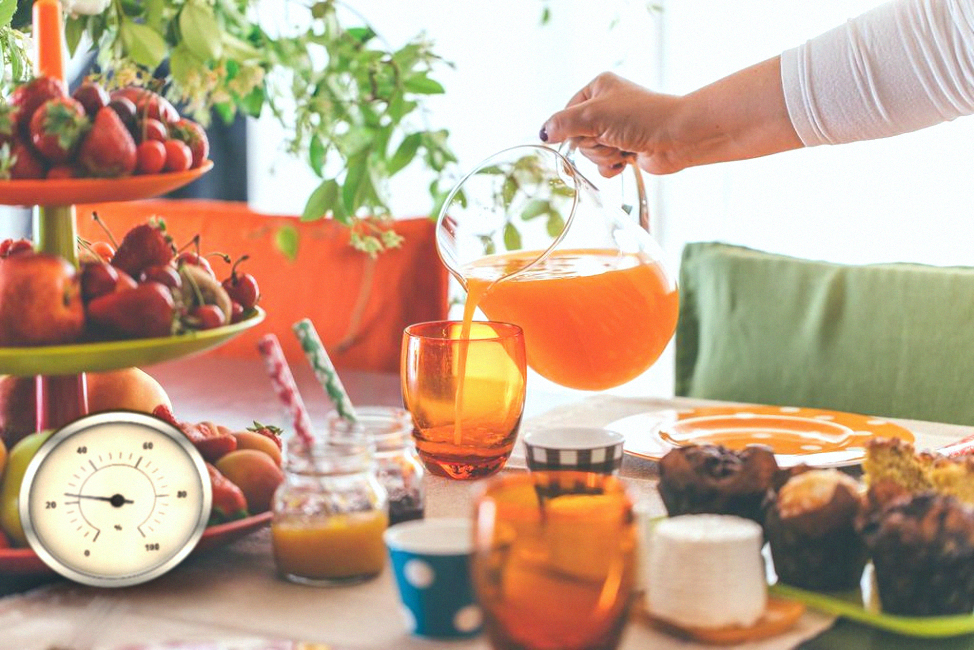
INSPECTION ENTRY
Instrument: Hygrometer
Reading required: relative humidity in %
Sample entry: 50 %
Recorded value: 24 %
